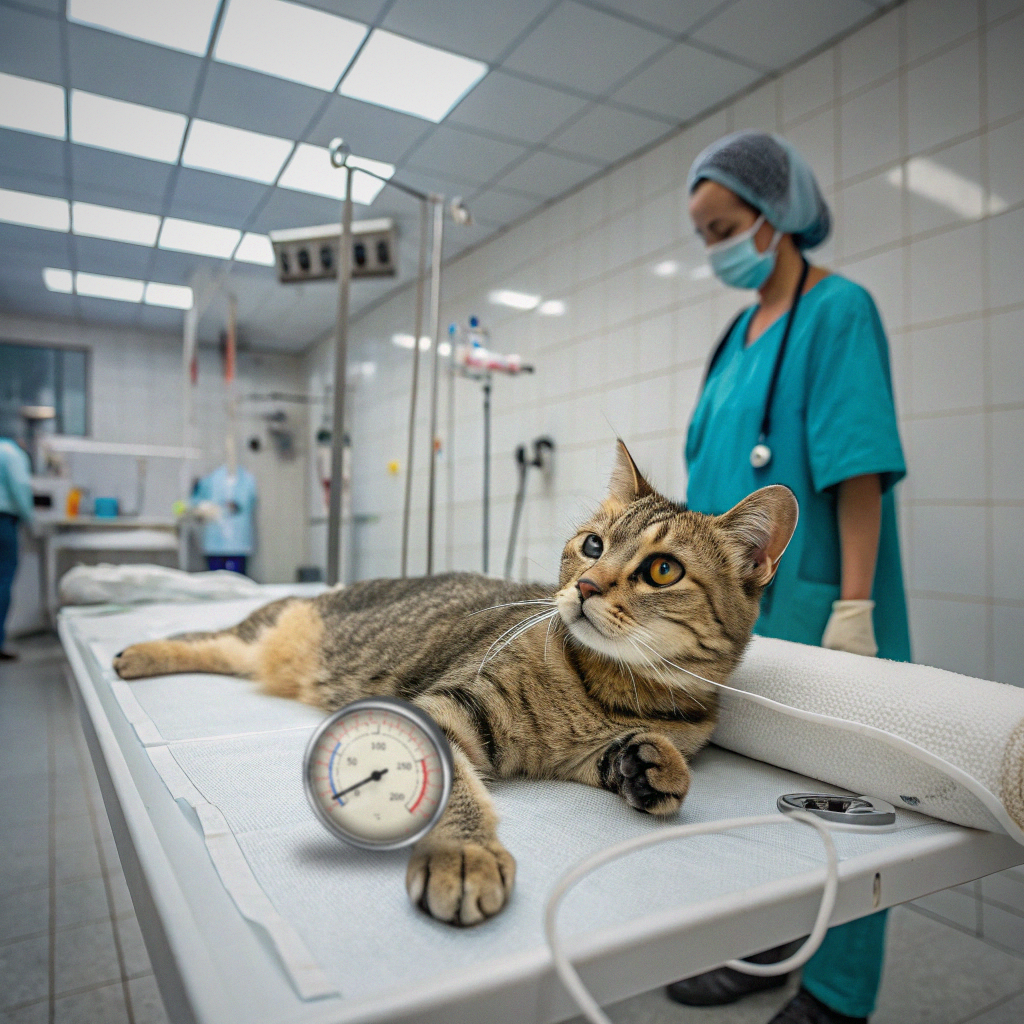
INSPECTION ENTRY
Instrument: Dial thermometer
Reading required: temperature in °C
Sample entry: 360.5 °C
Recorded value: 10 °C
